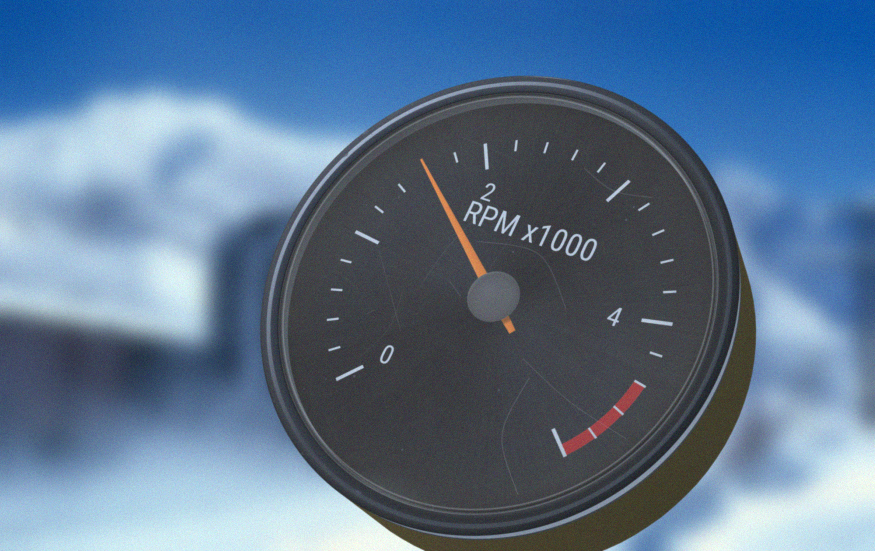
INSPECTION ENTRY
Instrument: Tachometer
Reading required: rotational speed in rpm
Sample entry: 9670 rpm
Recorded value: 1600 rpm
